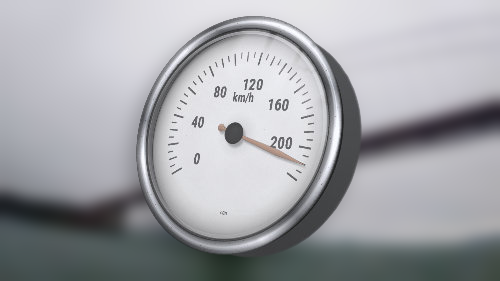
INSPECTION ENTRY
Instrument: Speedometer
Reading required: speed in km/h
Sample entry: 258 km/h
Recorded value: 210 km/h
